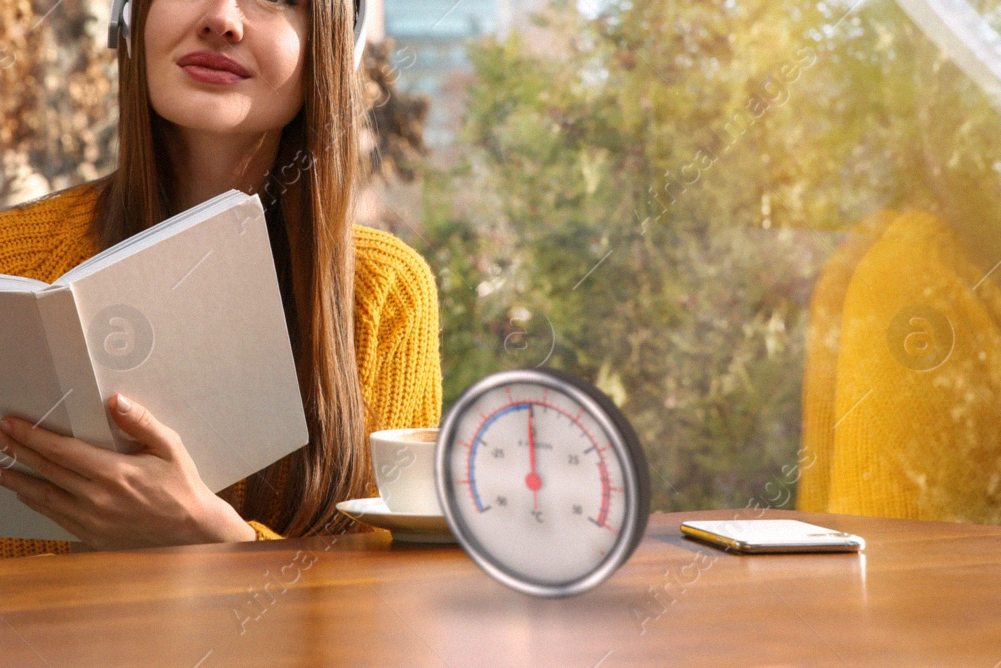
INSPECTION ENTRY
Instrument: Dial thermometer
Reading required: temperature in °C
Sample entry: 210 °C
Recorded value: 0 °C
